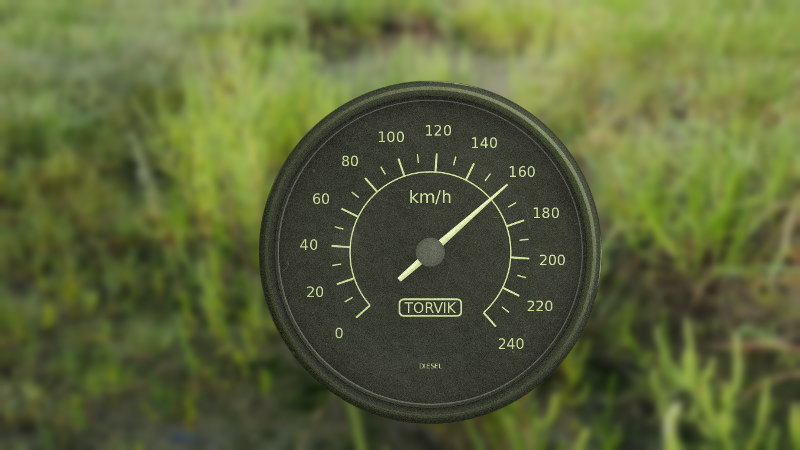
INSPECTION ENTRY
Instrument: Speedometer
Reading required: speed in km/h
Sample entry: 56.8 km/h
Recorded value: 160 km/h
